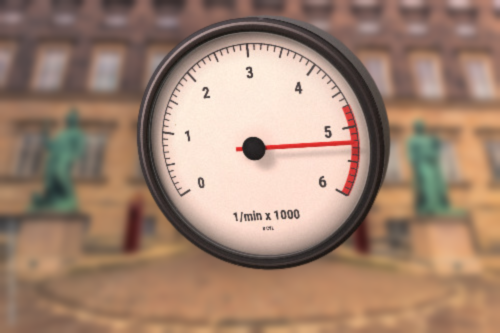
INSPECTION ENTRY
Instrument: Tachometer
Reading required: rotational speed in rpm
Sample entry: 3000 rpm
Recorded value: 5200 rpm
